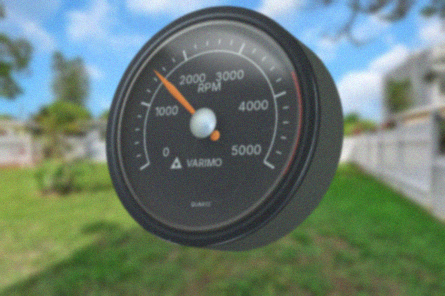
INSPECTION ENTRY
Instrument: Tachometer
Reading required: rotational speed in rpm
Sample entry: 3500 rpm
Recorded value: 1500 rpm
